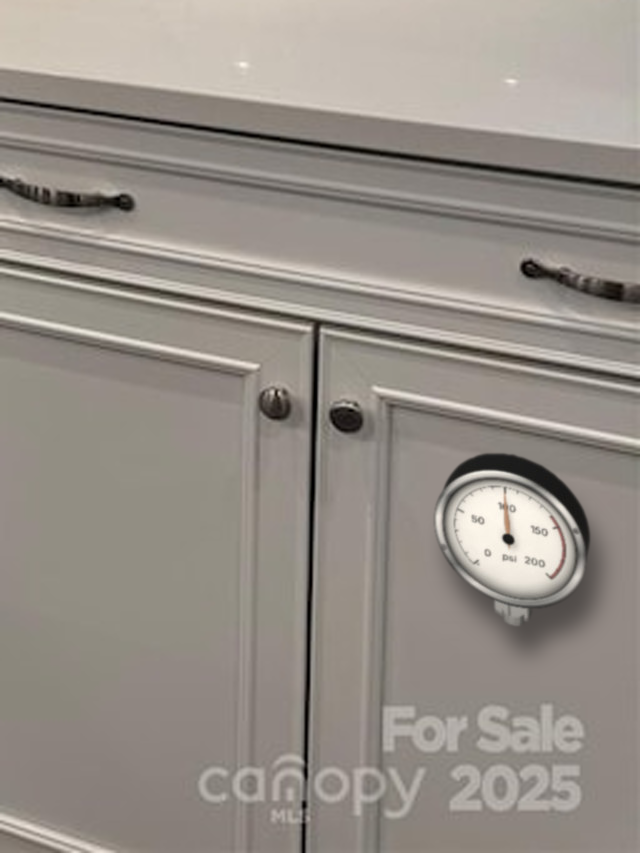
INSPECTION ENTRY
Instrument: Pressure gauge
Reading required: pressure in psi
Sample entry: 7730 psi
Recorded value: 100 psi
